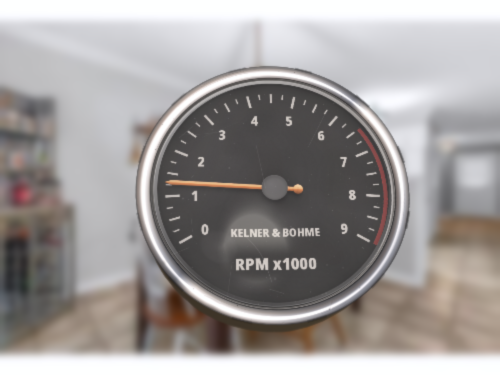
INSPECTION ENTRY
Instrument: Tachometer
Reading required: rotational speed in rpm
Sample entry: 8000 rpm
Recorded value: 1250 rpm
